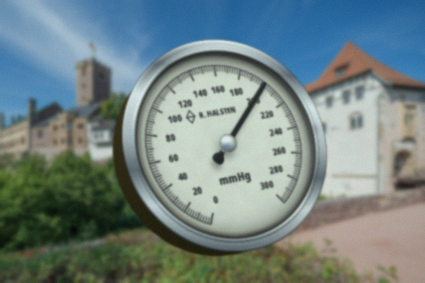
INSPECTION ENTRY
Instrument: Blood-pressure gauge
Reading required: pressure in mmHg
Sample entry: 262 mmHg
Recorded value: 200 mmHg
